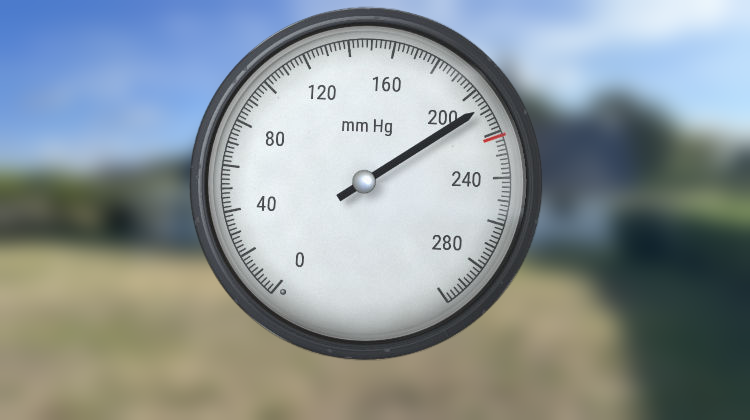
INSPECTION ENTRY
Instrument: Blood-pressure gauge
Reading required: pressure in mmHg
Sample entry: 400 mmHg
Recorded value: 208 mmHg
